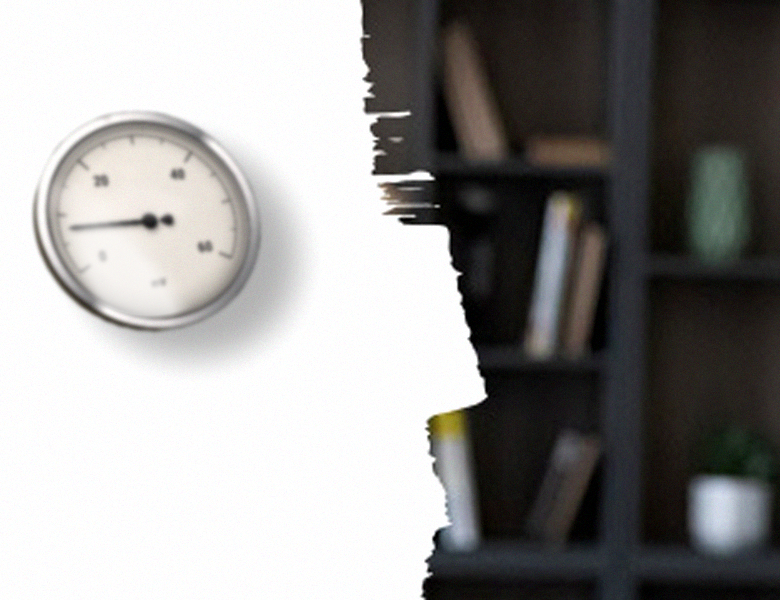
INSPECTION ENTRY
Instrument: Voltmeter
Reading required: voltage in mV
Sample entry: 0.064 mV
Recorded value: 7.5 mV
